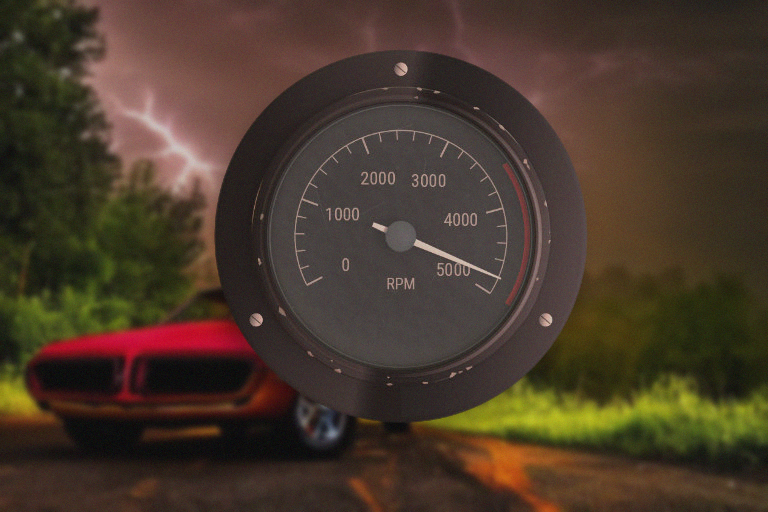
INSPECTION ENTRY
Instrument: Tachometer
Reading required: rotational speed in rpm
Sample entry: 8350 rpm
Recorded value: 4800 rpm
